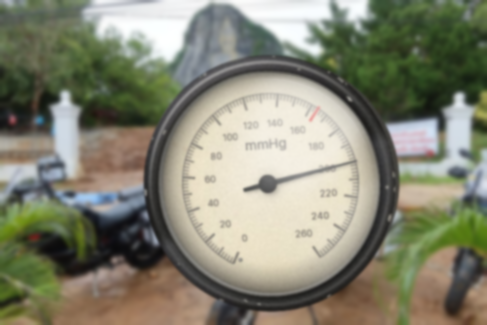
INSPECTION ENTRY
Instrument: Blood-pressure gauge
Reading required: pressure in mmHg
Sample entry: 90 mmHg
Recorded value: 200 mmHg
